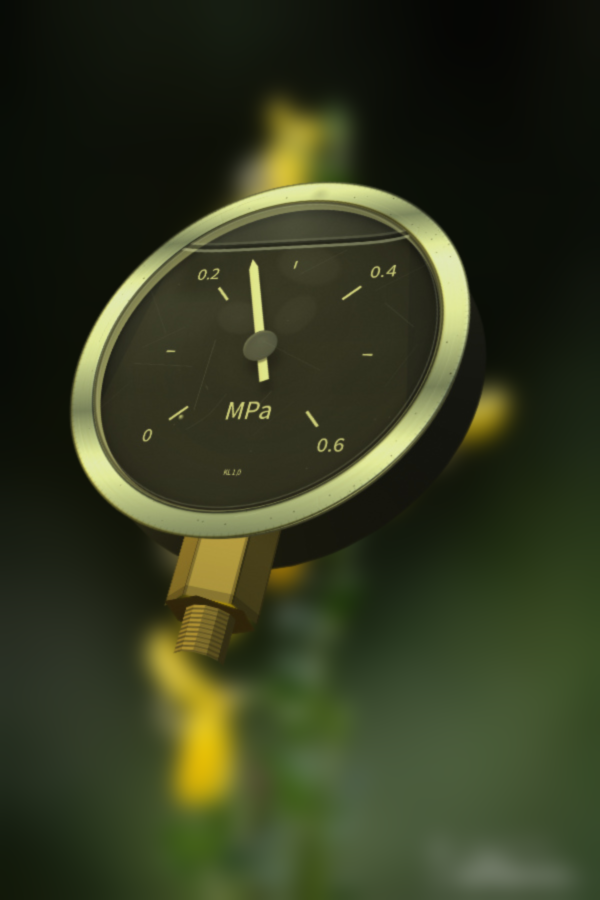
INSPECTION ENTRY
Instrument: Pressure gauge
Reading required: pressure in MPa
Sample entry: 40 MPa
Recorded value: 0.25 MPa
